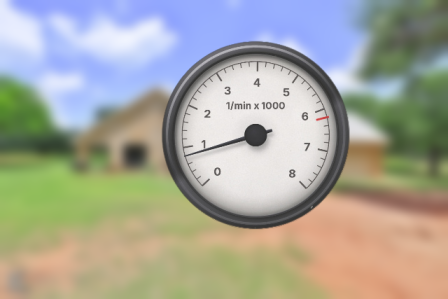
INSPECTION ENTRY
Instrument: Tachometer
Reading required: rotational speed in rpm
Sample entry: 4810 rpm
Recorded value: 800 rpm
